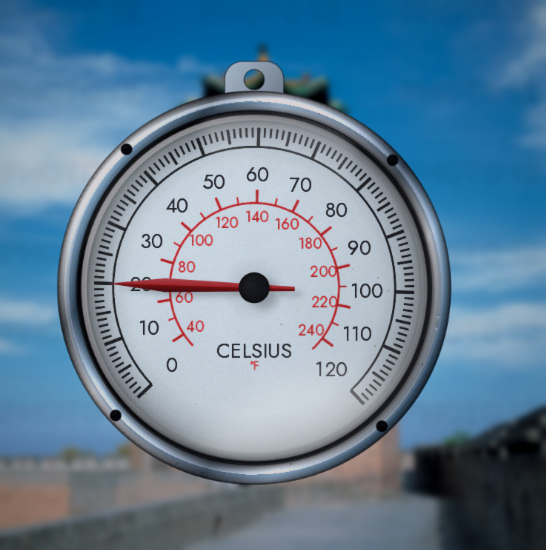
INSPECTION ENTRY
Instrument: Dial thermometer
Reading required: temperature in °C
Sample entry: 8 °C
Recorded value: 20 °C
